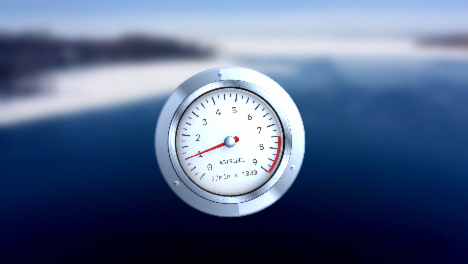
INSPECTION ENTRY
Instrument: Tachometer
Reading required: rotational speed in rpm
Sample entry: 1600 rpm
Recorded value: 1000 rpm
